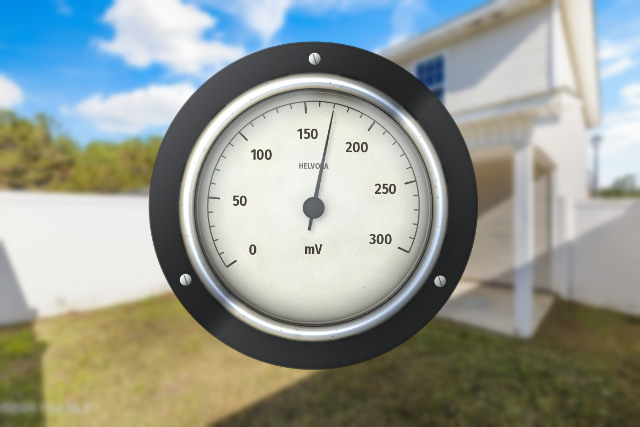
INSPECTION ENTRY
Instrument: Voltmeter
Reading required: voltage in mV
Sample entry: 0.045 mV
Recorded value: 170 mV
